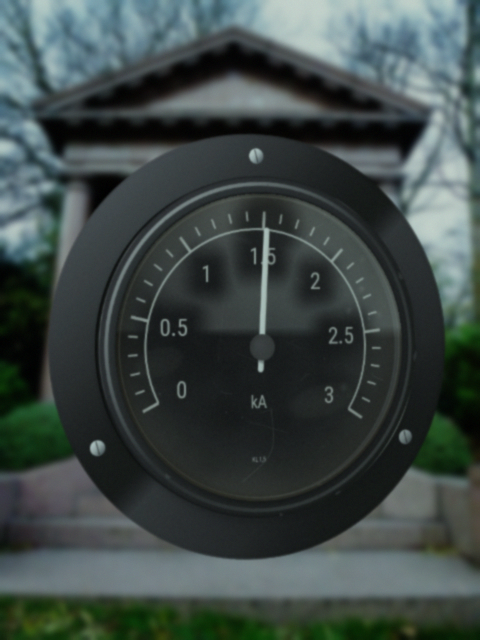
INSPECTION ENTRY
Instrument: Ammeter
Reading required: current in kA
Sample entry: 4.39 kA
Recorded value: 1.5 kA
